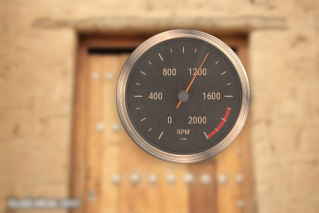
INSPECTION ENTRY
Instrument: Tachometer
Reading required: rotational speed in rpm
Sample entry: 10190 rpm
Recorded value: 1200 rpm
